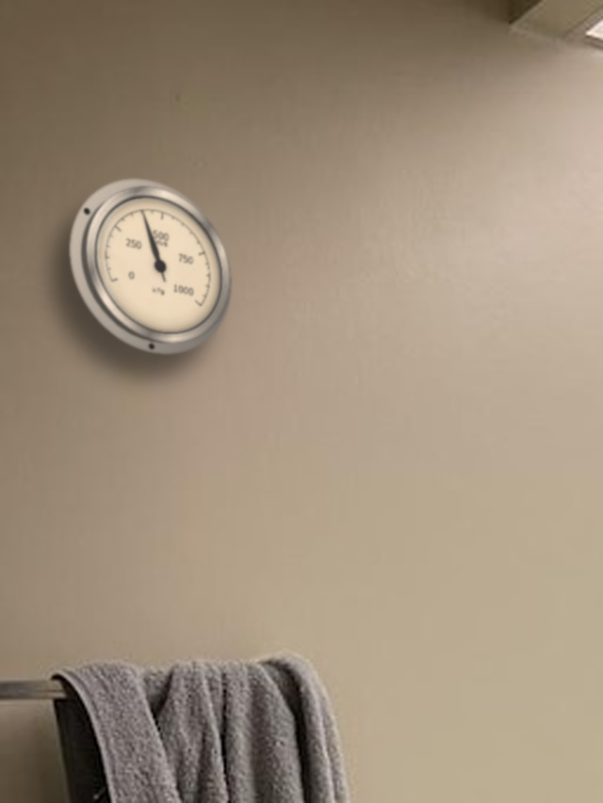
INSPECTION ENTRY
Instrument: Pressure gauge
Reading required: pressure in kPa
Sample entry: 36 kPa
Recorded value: 400 kPa
